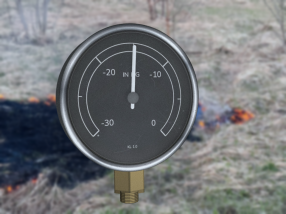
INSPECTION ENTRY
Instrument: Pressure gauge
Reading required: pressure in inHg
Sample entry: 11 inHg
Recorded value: -15 inHg
